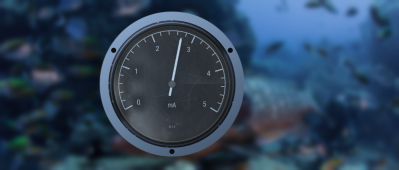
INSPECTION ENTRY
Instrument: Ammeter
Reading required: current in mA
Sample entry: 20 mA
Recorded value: 2.7 mA
